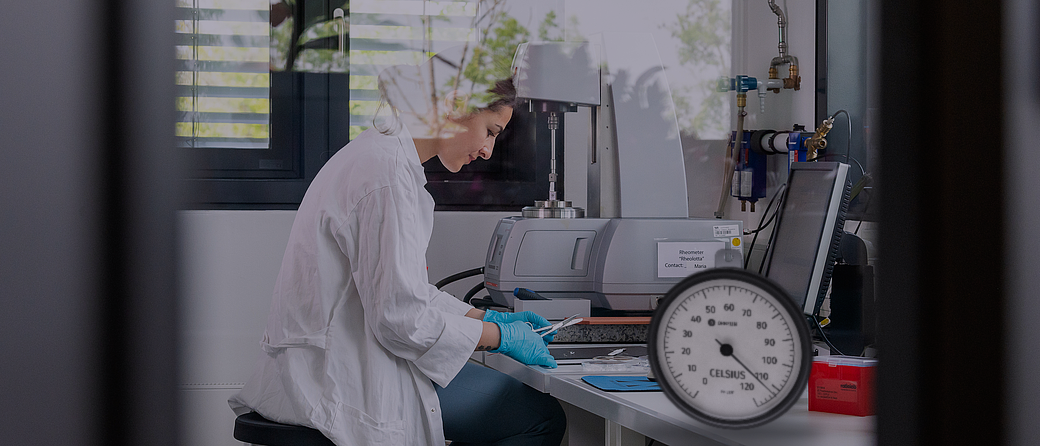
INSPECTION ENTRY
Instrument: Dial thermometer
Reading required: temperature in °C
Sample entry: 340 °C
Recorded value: 112 °C
